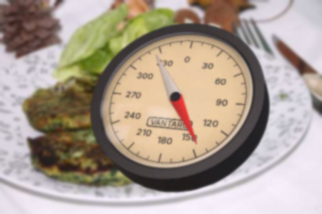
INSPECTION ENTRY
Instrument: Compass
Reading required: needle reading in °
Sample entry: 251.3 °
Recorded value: 145 °
